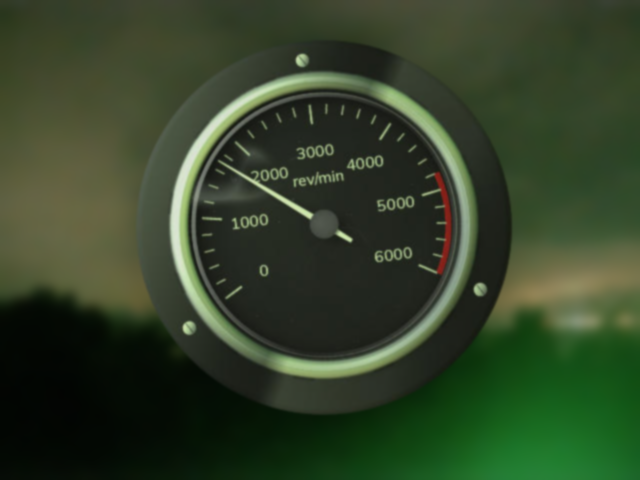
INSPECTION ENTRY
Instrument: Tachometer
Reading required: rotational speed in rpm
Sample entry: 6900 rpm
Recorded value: 1700 rpm
